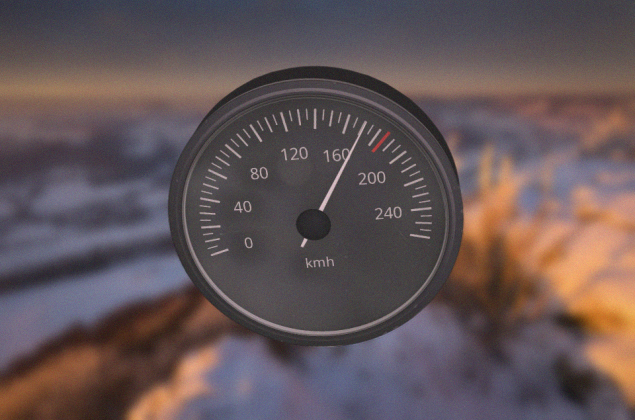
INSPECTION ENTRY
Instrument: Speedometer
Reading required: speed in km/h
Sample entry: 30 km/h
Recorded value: 170 km/h
